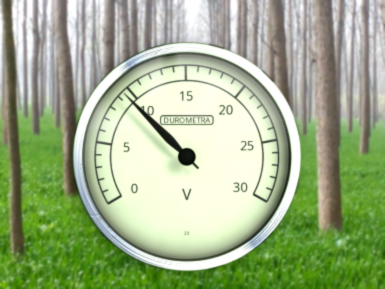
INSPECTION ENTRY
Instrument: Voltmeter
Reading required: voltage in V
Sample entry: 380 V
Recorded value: 9.5 V
